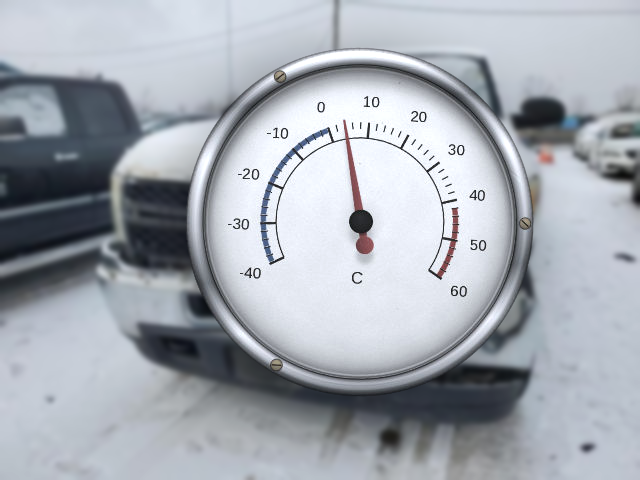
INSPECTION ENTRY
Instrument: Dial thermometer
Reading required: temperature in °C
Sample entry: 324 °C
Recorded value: 4 °C
